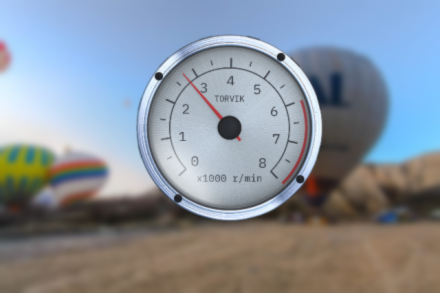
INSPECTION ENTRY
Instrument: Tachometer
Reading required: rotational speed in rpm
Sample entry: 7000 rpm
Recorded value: 2750 rpm
